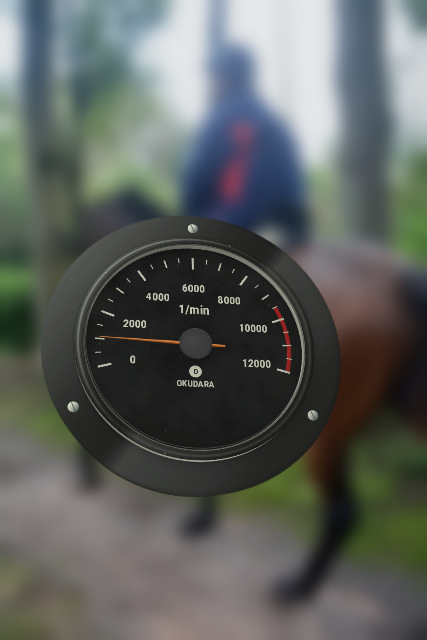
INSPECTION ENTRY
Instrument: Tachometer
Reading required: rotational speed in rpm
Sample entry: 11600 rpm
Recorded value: 1000 rpm
